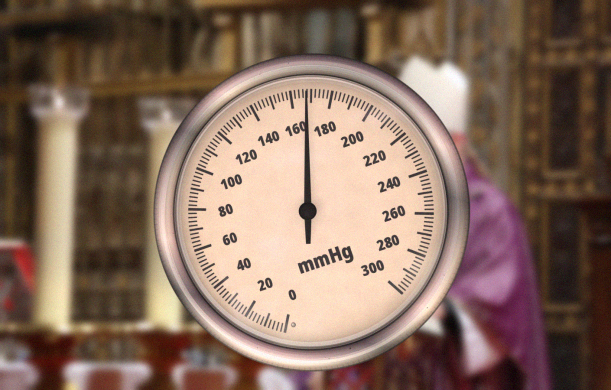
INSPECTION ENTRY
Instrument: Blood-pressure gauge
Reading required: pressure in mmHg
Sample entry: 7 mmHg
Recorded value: 168 mmHg
